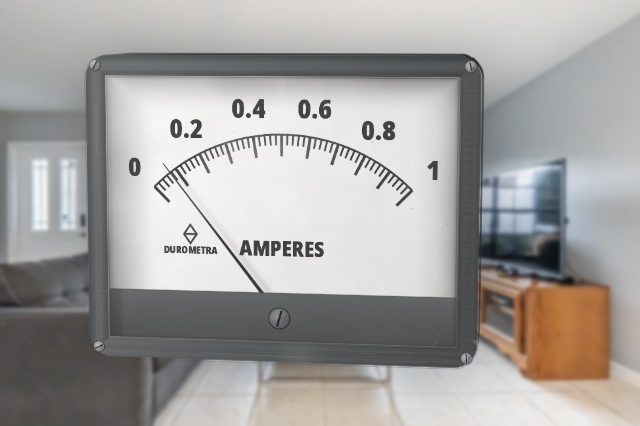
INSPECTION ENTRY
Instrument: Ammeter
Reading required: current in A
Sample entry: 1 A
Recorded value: 0.08 A
